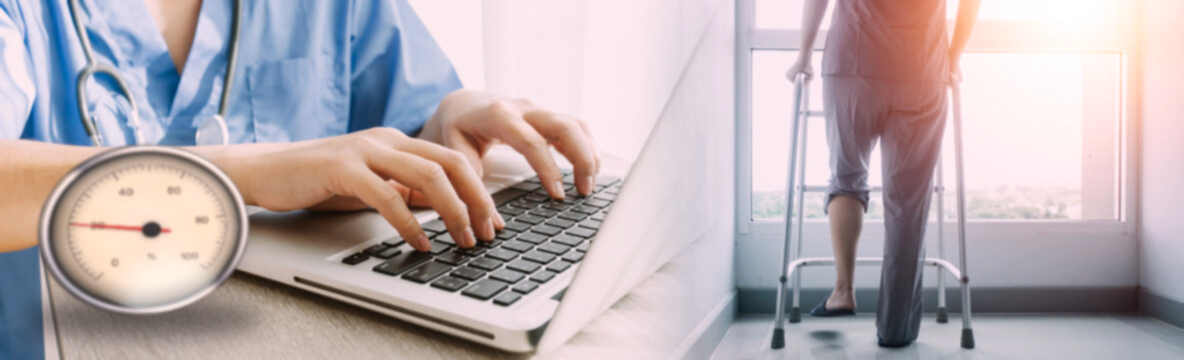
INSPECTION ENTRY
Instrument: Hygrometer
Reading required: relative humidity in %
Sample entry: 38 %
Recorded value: 20 %
